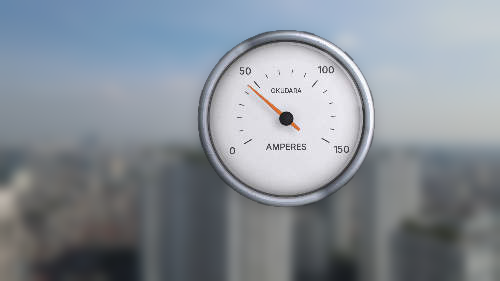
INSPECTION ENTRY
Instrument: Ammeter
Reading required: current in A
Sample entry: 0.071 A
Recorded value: 45 A
